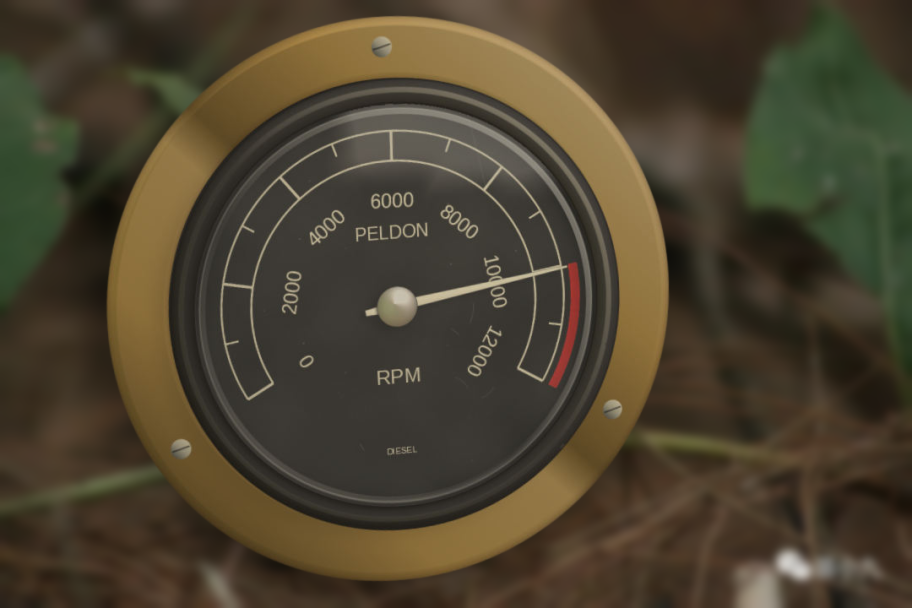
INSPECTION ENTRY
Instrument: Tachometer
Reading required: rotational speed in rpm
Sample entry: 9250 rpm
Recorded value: 10000 rpm
